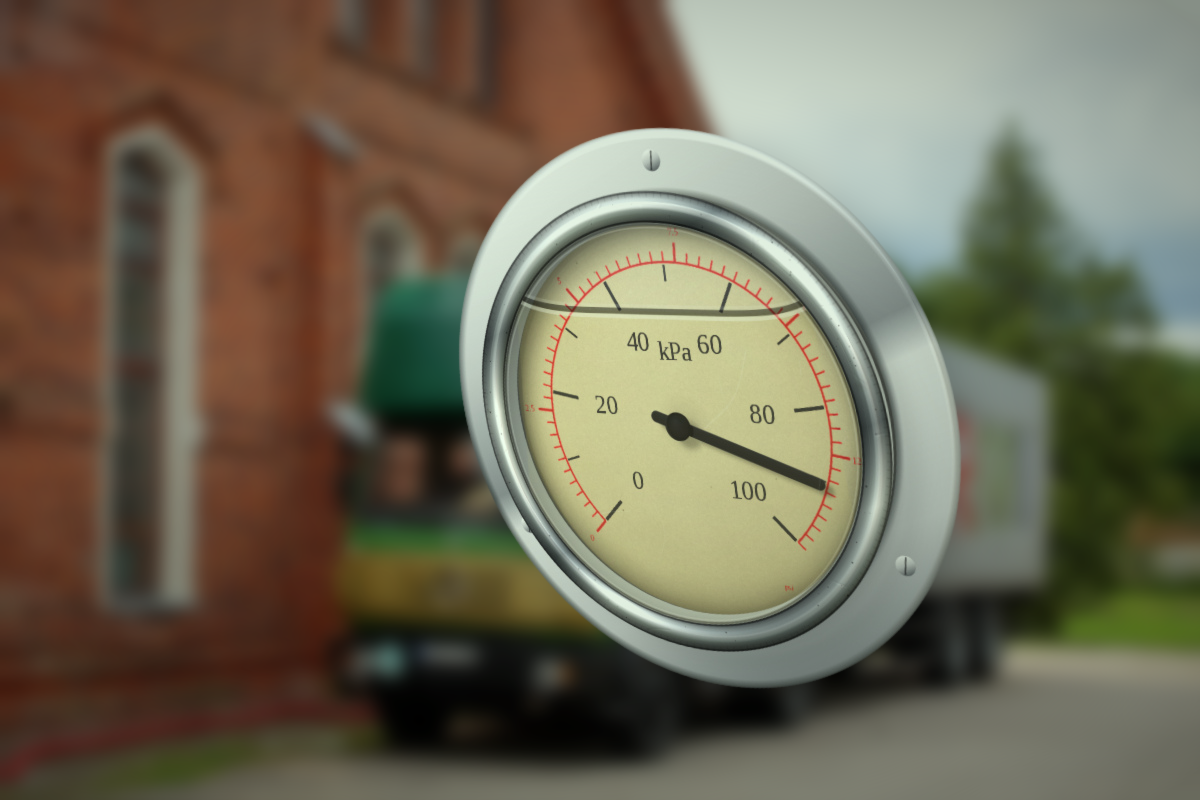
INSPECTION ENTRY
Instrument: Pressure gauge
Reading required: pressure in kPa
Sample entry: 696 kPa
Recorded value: 90 kPa
